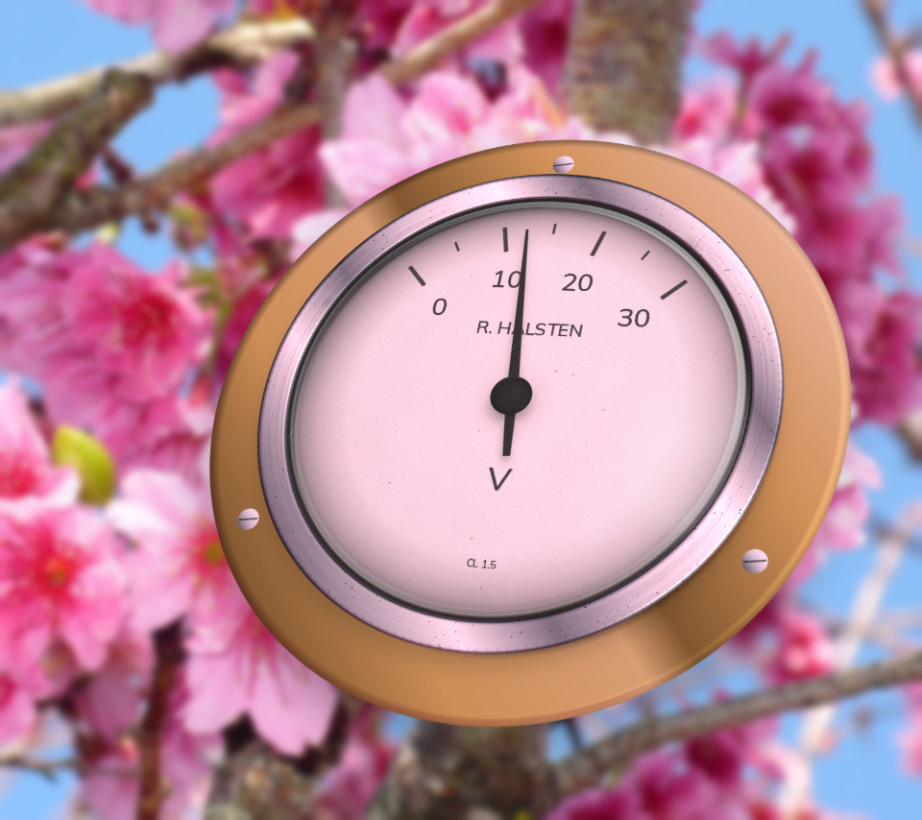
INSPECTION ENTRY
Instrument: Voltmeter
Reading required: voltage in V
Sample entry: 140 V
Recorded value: 12.5 V
